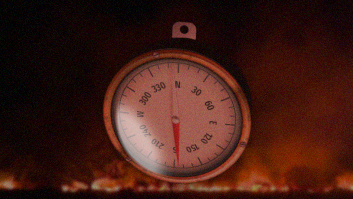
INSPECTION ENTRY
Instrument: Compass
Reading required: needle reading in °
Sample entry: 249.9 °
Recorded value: 175 °
